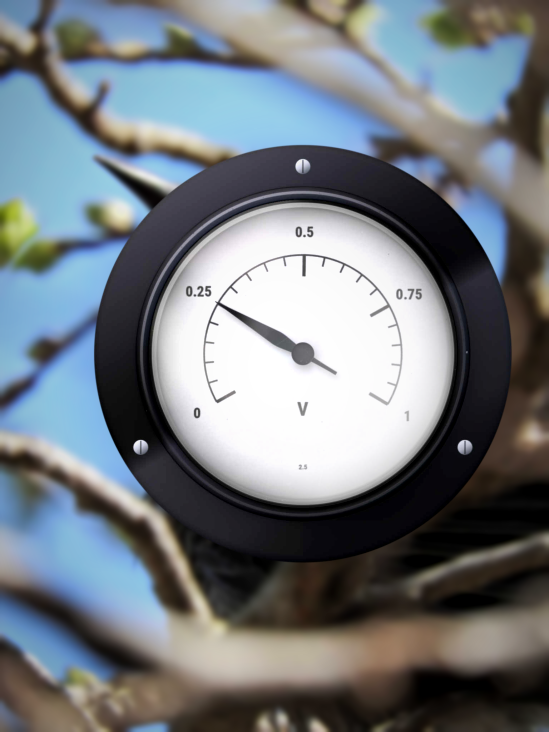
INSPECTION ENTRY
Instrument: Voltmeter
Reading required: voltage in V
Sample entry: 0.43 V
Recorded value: 0.25 V
